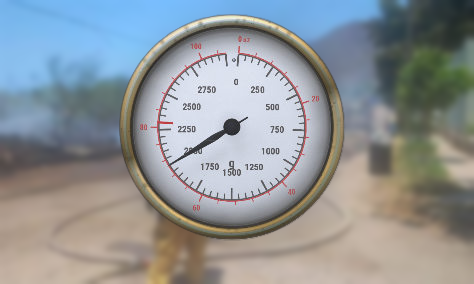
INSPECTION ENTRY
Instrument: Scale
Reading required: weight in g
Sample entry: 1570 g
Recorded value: 2000 g
